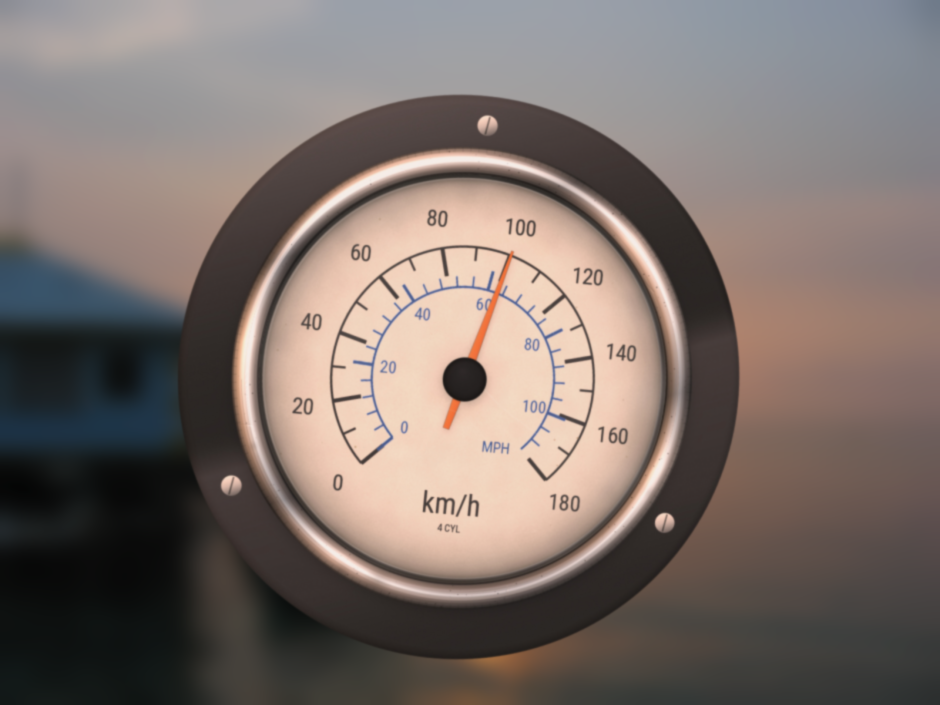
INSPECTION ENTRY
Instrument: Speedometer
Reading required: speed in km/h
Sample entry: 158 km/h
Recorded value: 100 km/h
